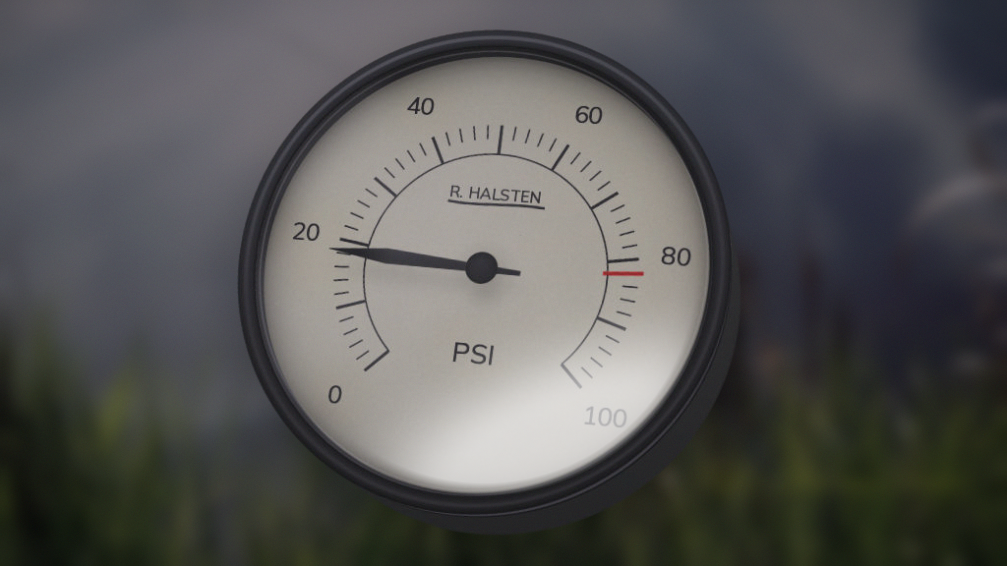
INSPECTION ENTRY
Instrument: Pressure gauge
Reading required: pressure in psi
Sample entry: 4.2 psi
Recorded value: 18 psi
